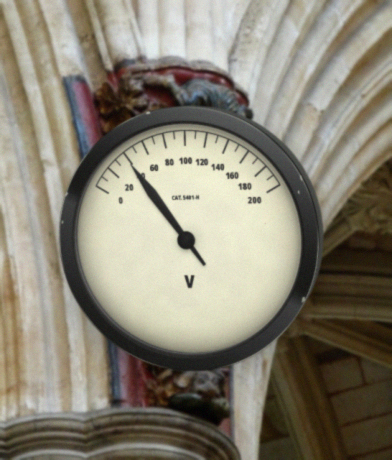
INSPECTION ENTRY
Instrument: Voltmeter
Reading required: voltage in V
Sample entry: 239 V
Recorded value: 40 V
